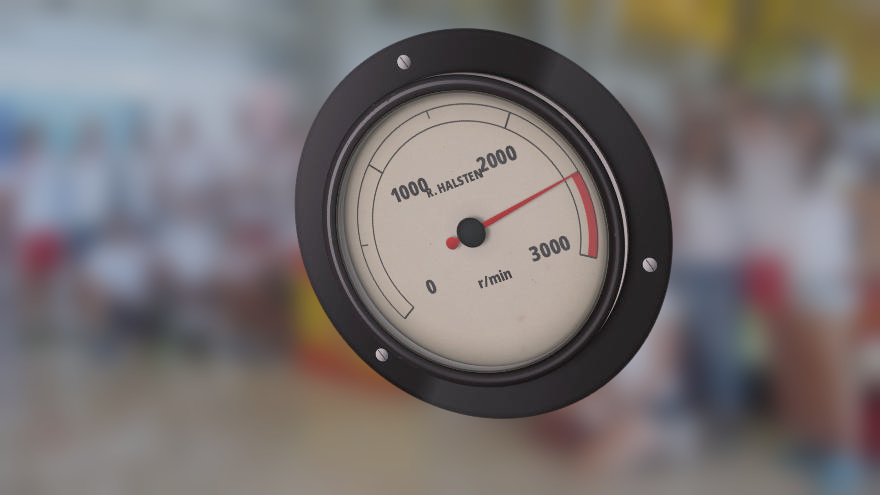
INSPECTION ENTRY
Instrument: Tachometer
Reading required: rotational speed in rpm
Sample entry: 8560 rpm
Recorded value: 2500 rpm
